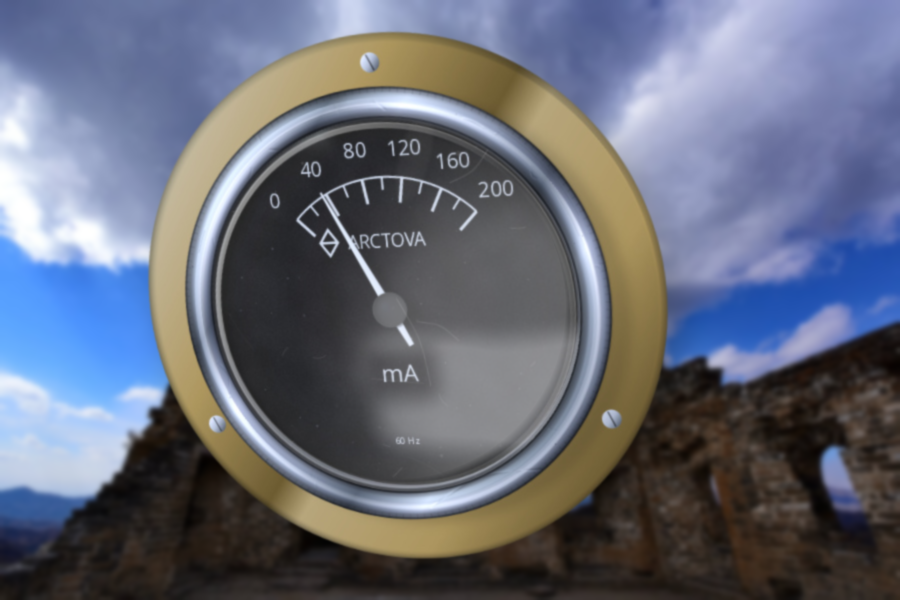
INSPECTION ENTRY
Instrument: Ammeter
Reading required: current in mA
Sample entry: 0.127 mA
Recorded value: 40 mA
